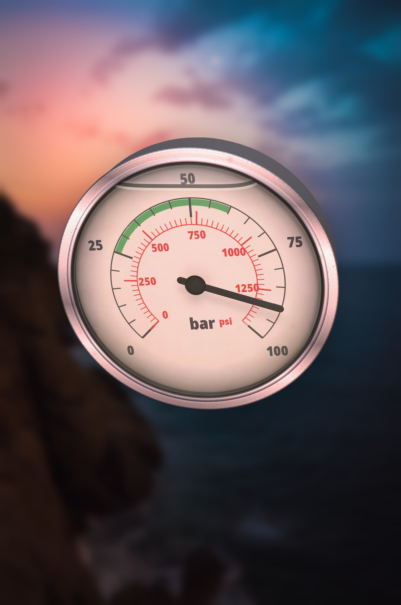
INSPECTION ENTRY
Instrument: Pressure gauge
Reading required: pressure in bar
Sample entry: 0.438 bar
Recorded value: 90 bar
